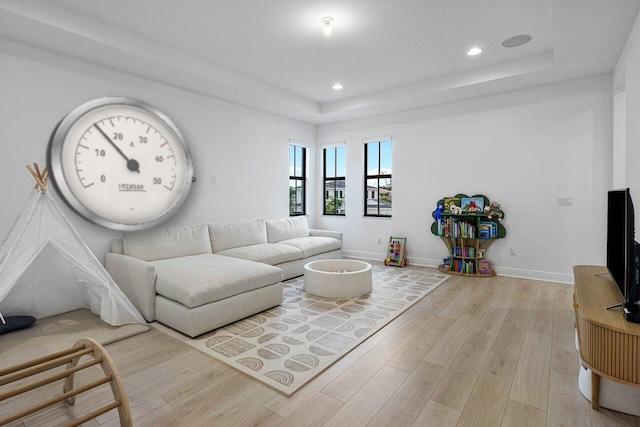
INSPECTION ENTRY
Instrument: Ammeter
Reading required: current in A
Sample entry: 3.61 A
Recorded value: 16 A
